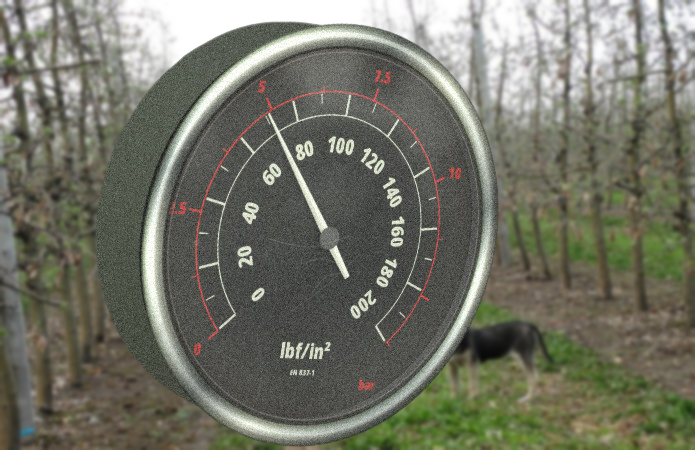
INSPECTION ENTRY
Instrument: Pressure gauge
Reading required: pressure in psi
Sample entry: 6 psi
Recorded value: 70 psi
